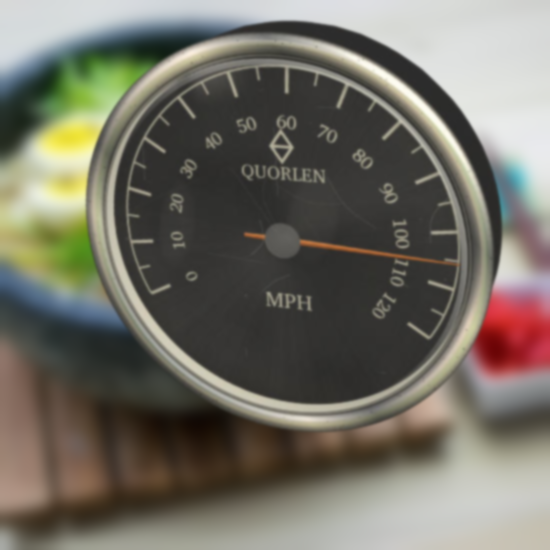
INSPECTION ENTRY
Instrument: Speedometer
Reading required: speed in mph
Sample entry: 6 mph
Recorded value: 105 mph
